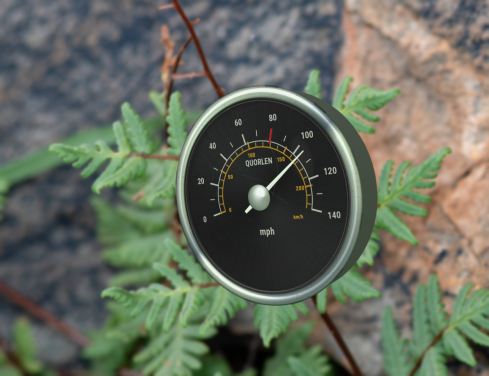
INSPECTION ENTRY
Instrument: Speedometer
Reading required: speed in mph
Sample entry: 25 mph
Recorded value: 105 mph
